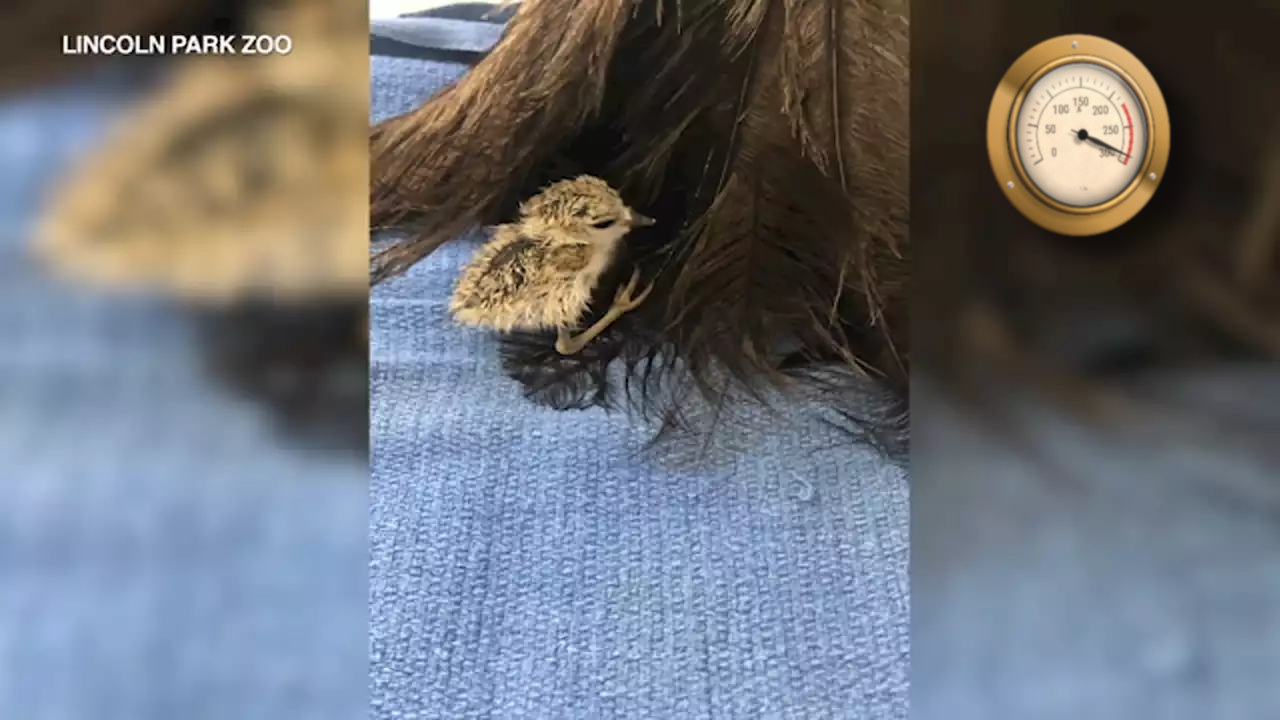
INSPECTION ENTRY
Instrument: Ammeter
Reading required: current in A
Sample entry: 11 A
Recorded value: 290 A
